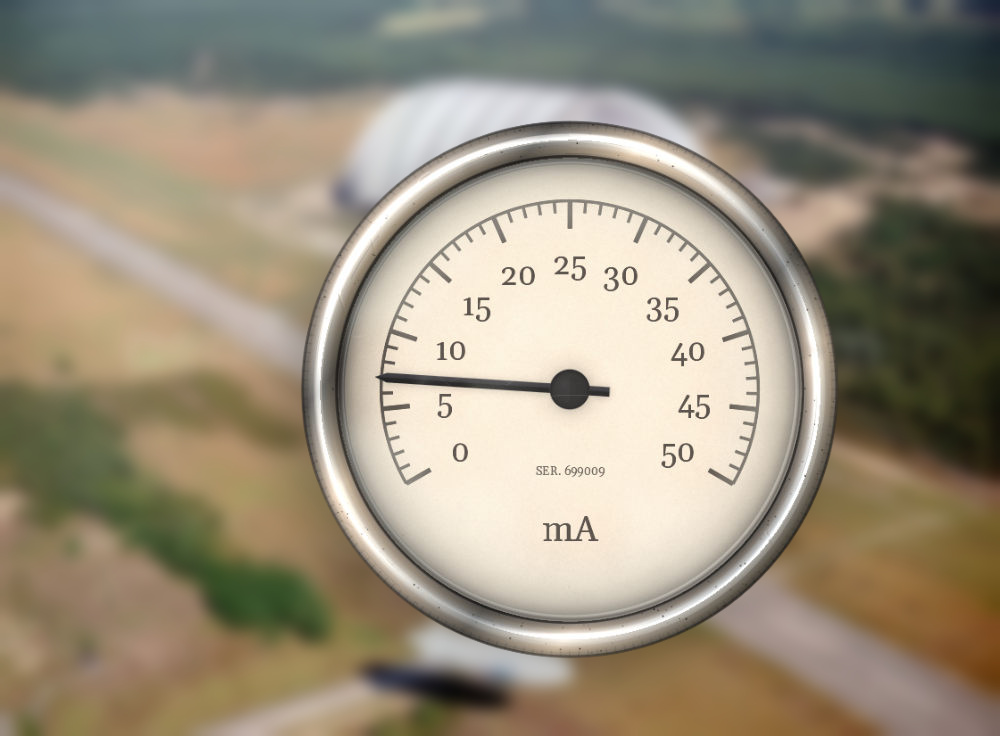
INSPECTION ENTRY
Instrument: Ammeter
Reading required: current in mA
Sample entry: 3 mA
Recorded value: 7 mA
